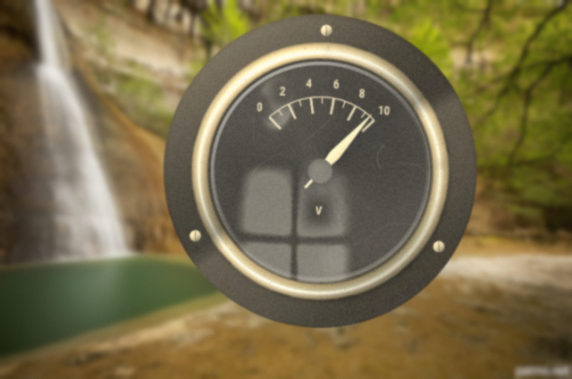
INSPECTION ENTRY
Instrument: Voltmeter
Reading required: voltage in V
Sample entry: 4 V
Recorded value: 9.5 V
